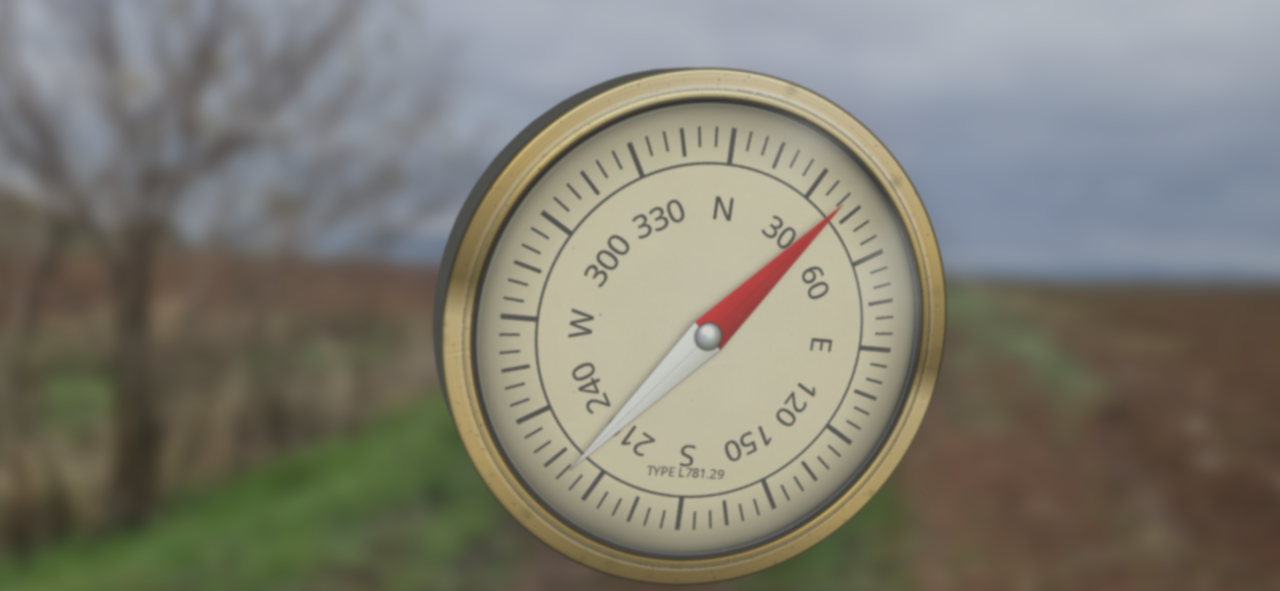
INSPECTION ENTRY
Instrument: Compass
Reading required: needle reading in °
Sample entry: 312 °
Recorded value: 40 °
